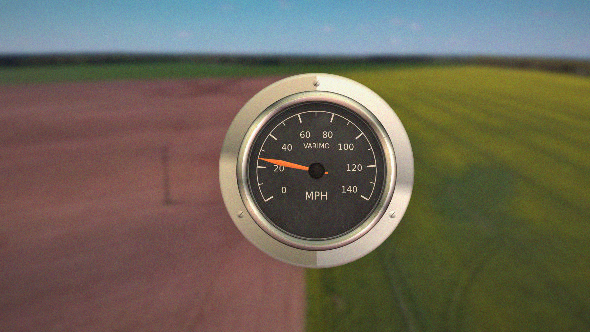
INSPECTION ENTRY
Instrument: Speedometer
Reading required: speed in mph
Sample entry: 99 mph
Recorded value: 25 mph
